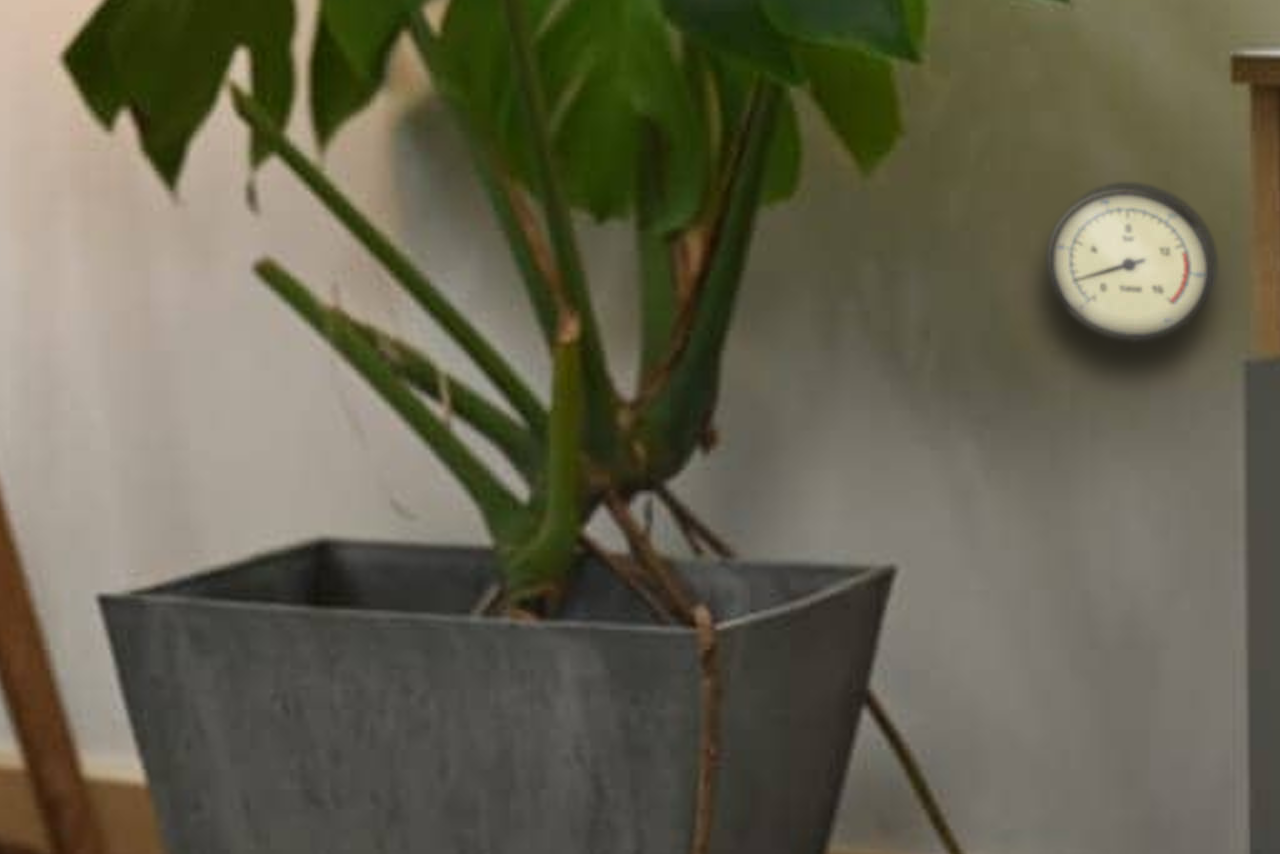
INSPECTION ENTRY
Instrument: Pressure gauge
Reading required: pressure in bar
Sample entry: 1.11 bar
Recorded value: 1.5 bar
